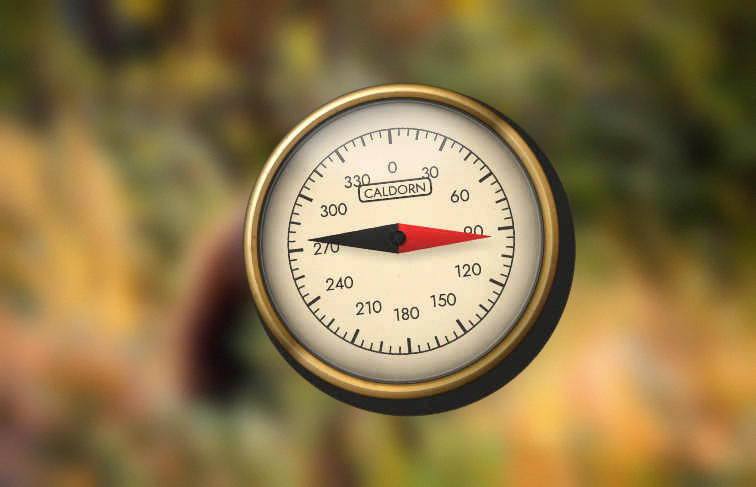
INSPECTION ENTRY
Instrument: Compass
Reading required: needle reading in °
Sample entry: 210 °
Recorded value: 95 °
